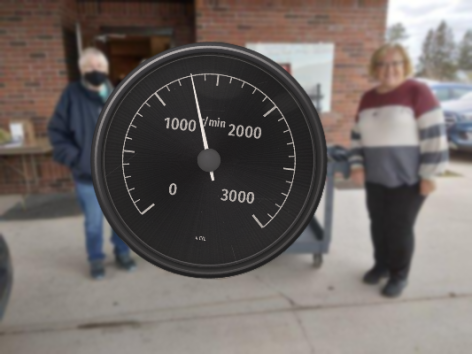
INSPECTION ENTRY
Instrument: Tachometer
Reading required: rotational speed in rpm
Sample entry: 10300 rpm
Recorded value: 1300 rpm
